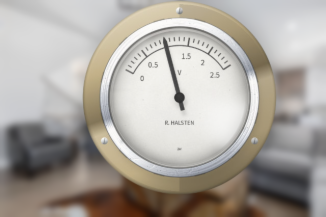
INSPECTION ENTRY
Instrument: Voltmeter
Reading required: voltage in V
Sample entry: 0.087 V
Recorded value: 1 V
